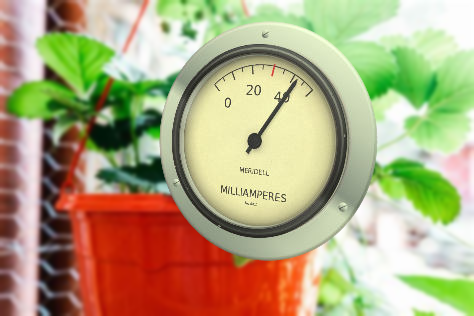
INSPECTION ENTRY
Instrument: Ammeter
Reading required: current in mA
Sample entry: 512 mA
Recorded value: 42.5 mA
